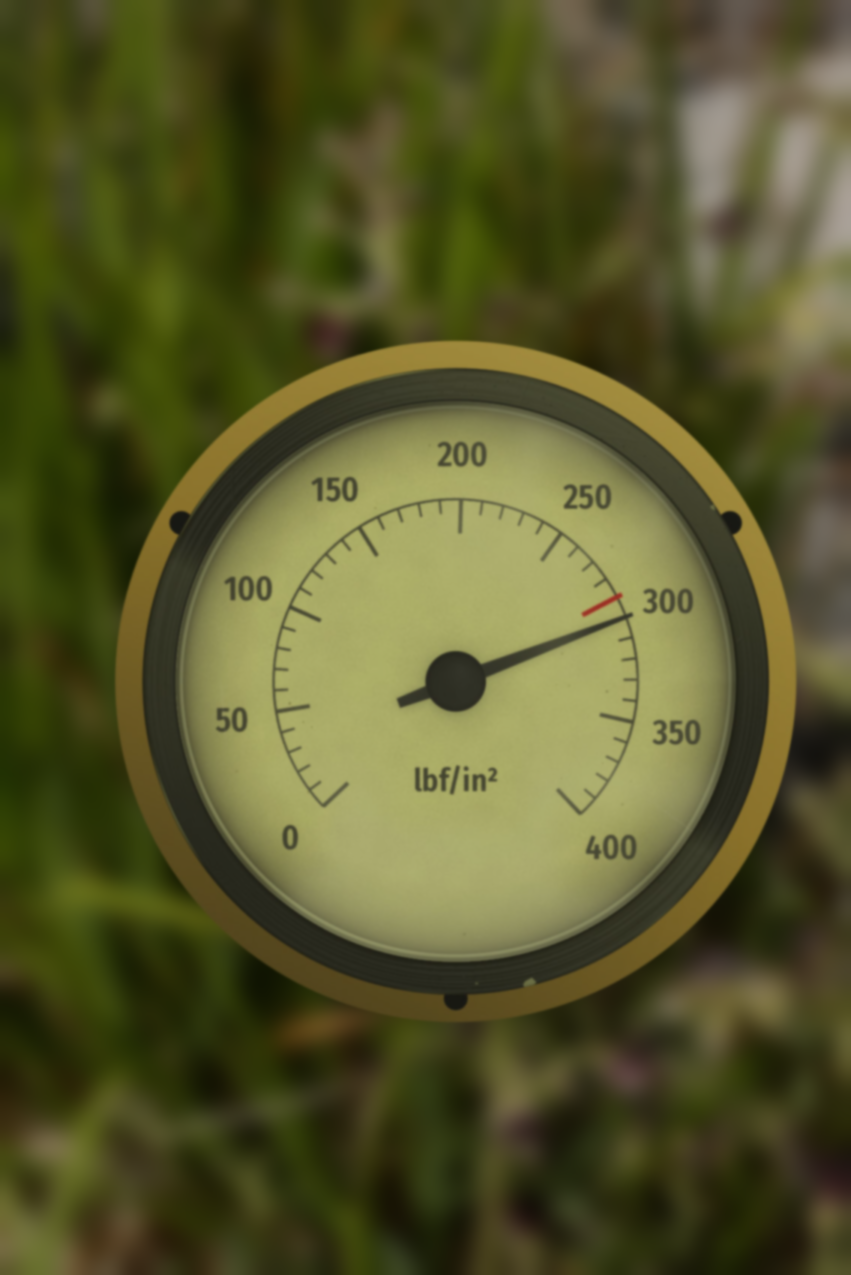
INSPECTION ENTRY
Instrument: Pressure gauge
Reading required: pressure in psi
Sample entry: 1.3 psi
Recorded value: 300 psi
